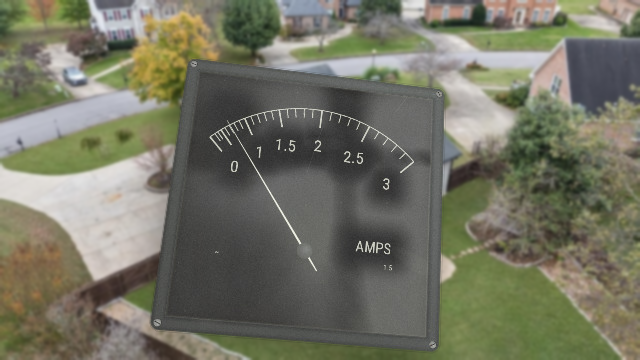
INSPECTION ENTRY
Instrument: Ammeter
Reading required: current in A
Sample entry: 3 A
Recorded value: 0.7 A
